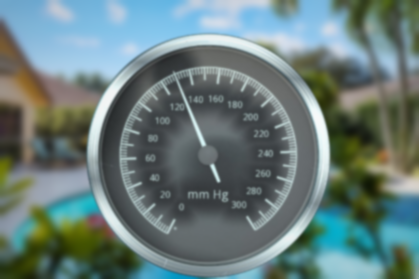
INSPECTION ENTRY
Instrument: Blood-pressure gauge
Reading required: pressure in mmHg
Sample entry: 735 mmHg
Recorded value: 130 mmHg
